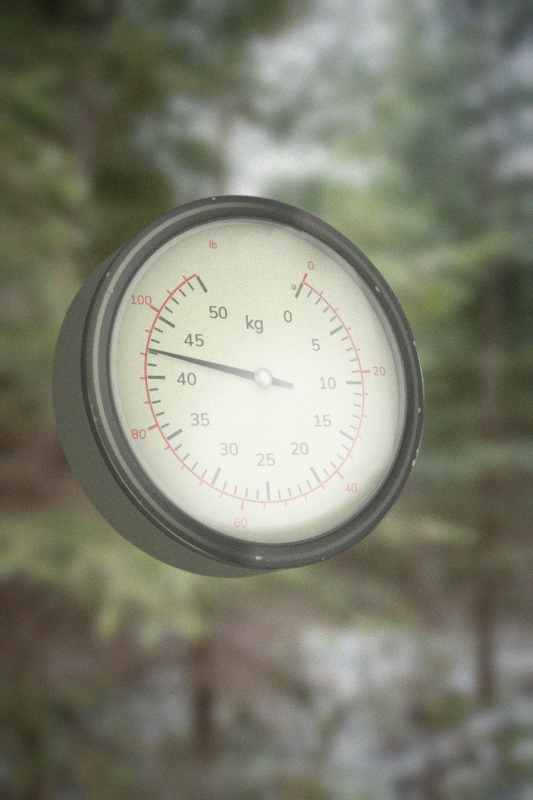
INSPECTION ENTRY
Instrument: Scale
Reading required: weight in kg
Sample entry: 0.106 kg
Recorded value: 42 kg
